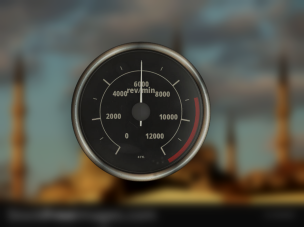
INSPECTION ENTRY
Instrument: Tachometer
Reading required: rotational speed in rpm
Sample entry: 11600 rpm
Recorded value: 6000 rpm
